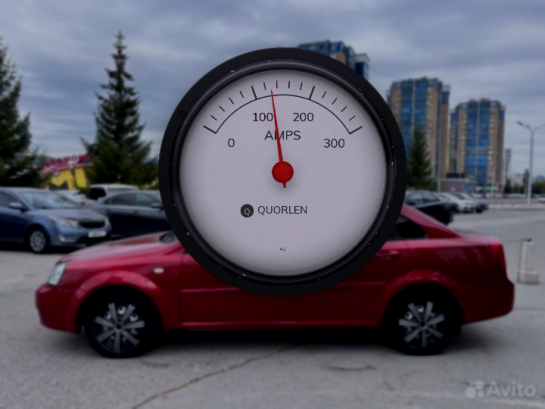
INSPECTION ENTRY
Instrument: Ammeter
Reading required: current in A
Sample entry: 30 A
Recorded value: 130 A
